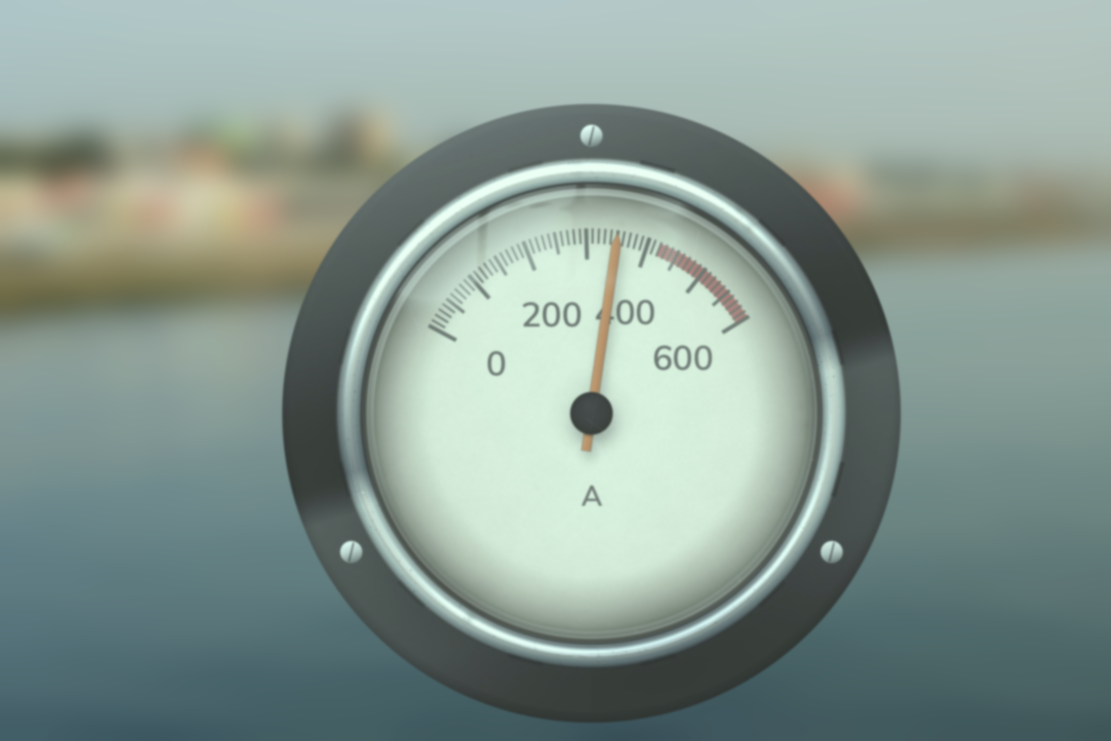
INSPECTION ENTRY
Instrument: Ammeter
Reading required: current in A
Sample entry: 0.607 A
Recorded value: 350 A
